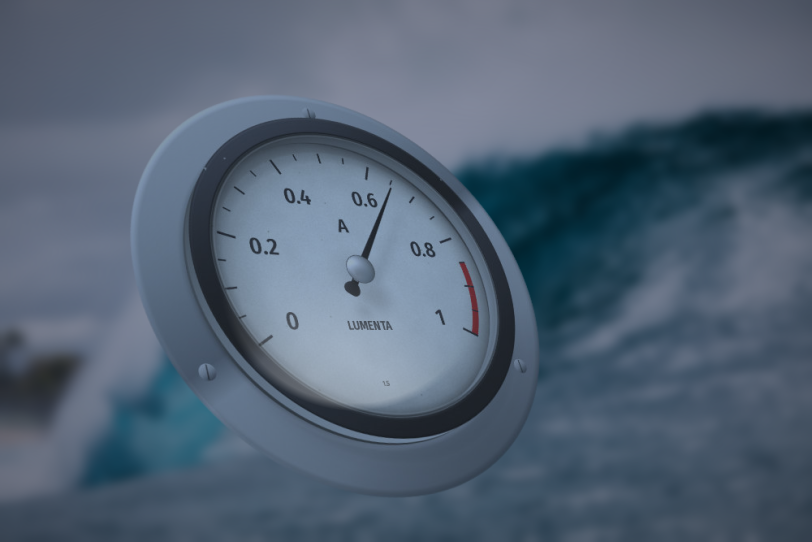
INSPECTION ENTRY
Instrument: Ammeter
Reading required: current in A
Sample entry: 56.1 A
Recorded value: 0.65 A
